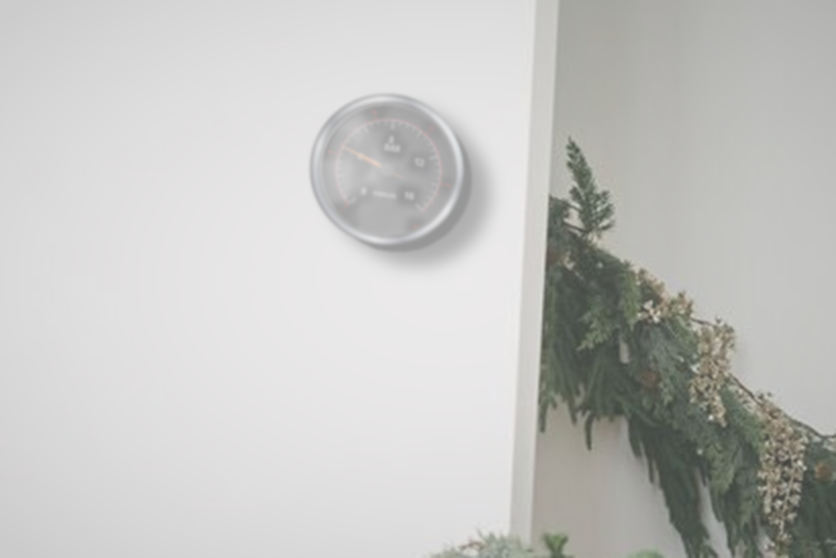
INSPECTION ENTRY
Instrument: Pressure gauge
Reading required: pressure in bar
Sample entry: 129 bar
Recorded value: 4 bar
